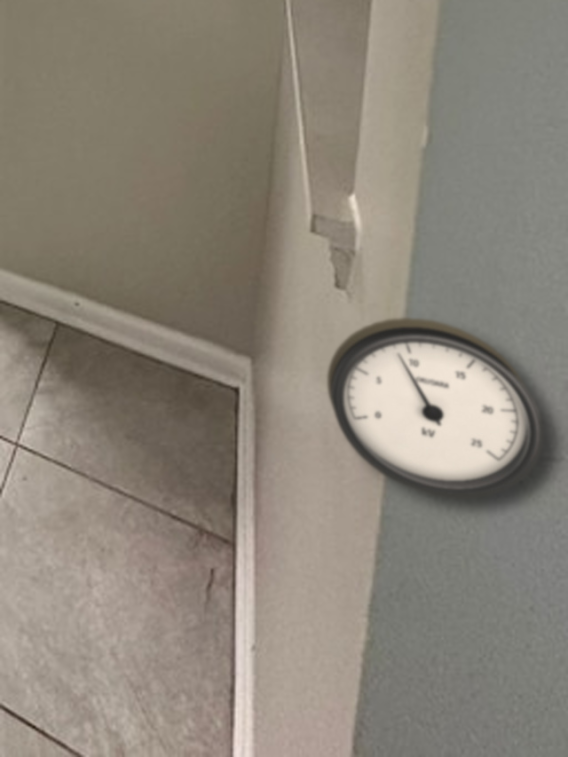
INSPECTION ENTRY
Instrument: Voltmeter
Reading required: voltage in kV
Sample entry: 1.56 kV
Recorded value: 9 kV
